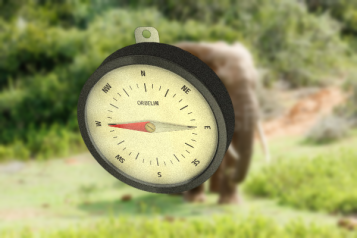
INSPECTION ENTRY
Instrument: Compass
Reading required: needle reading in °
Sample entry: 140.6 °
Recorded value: 270 °
